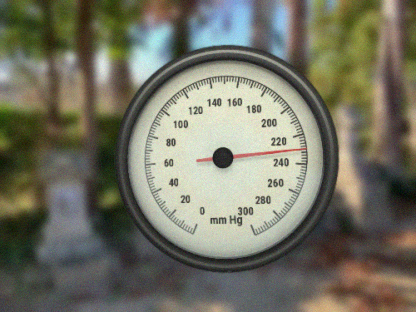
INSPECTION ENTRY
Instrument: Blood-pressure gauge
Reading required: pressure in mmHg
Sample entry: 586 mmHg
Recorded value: 230 mmHg
